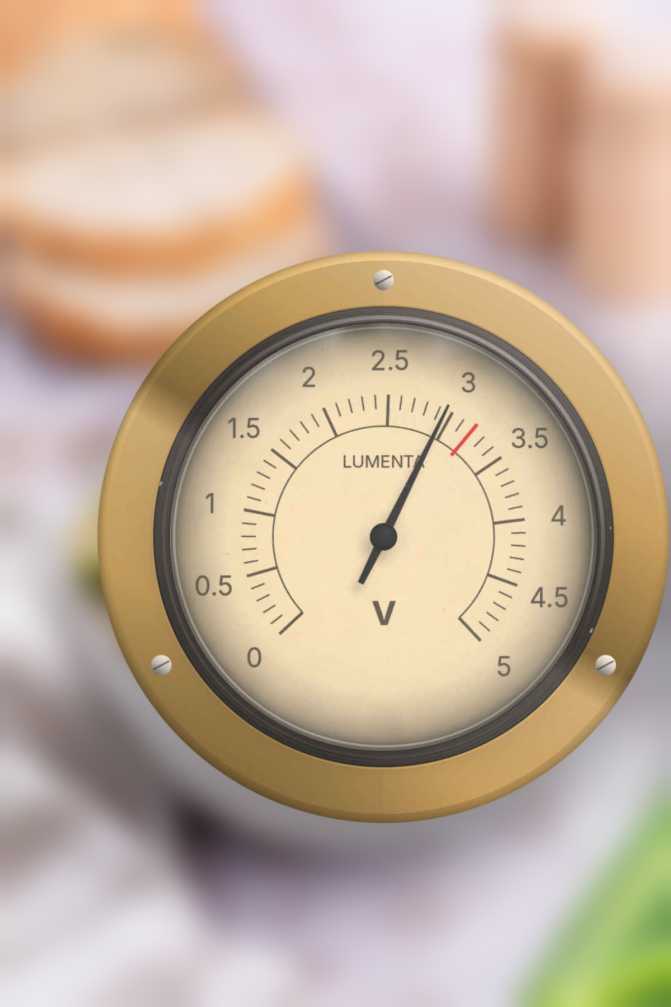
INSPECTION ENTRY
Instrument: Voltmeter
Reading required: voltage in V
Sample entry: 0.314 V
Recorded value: 2.95 V
